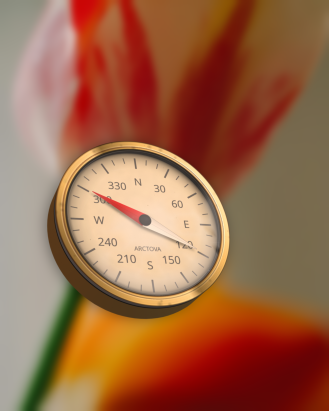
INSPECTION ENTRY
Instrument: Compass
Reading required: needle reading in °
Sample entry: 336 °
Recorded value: 300 °
